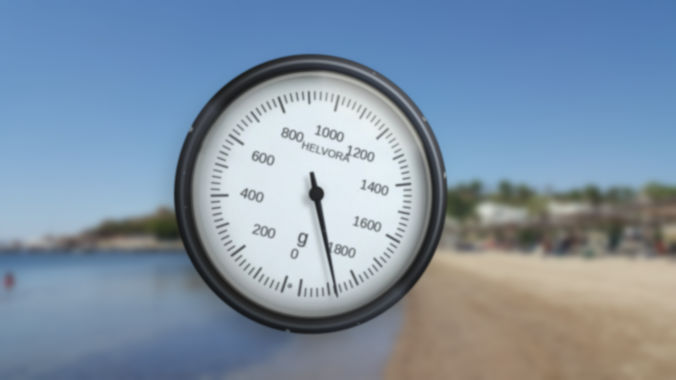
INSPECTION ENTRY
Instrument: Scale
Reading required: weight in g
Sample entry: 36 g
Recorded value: 1880 g
